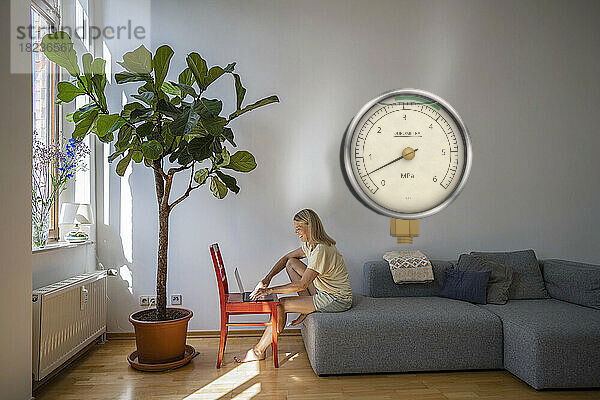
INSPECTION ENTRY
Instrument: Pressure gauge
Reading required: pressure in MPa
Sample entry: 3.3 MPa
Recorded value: 0.5 MPa
